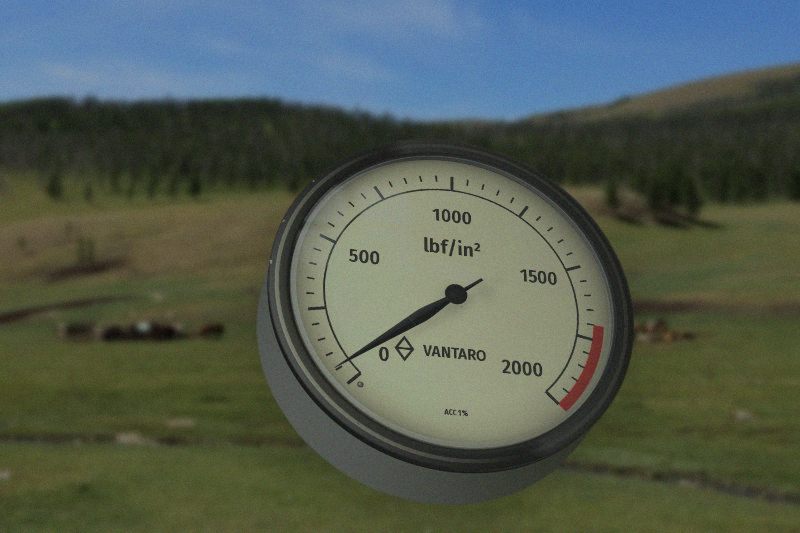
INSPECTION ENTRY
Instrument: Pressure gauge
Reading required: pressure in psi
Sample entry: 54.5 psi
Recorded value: 50 psi
